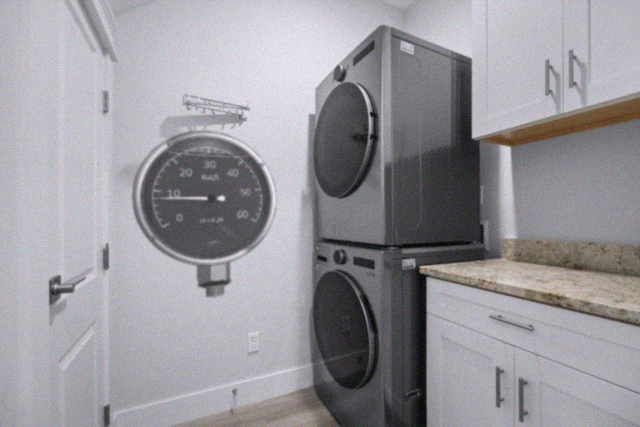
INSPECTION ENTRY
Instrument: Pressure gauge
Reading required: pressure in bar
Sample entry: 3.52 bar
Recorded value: 8 bar
